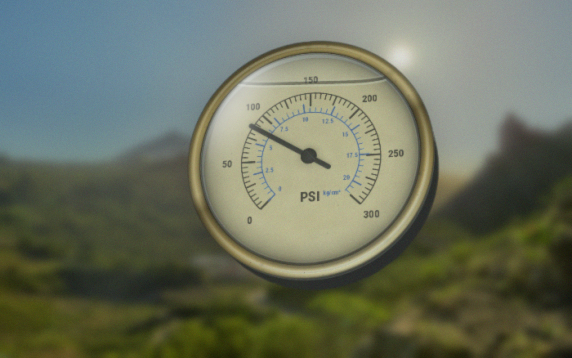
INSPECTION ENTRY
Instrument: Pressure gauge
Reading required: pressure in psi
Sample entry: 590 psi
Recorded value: 85 psi
